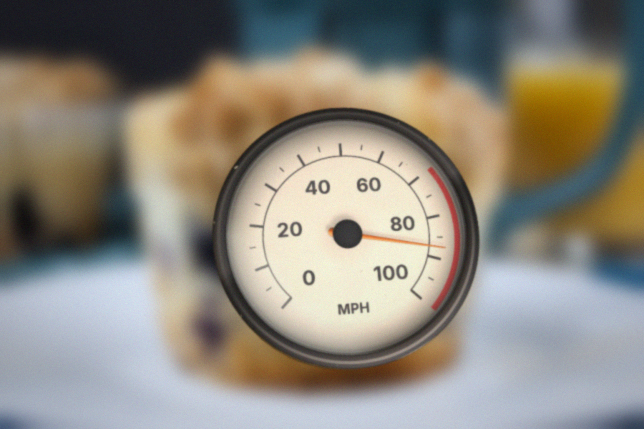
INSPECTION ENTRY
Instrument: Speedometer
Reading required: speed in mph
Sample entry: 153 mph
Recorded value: 87.5 mph
